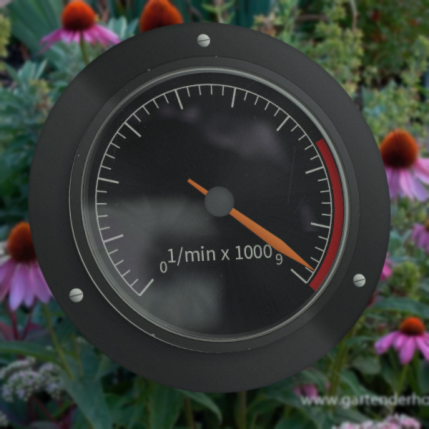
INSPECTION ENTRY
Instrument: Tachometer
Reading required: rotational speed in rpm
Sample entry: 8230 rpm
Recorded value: 8800 rpm
